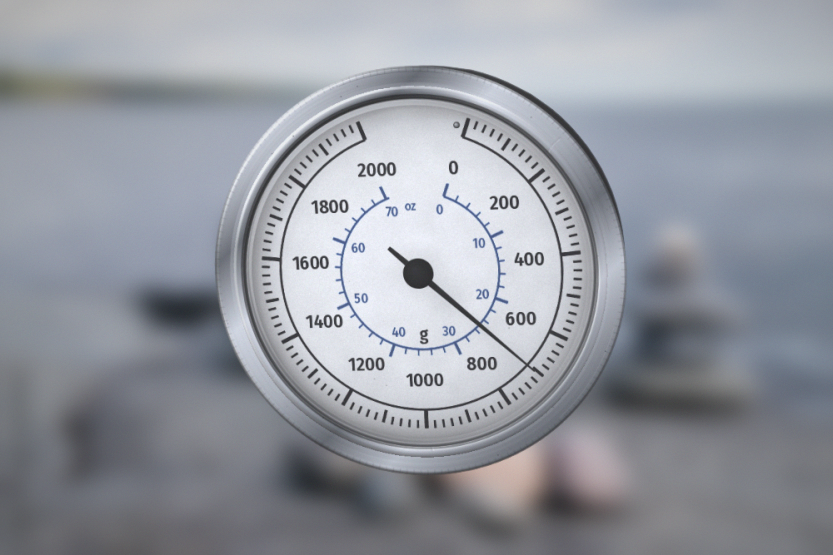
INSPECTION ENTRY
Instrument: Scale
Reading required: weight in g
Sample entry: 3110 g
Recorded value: 700 g
